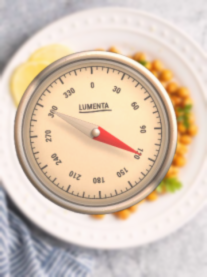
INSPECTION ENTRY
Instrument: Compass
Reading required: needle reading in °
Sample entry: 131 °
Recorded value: 120 °
